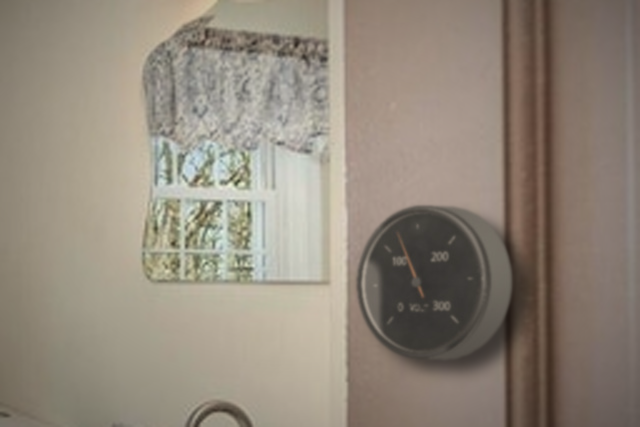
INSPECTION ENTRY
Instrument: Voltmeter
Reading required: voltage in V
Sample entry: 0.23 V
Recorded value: 125 V
